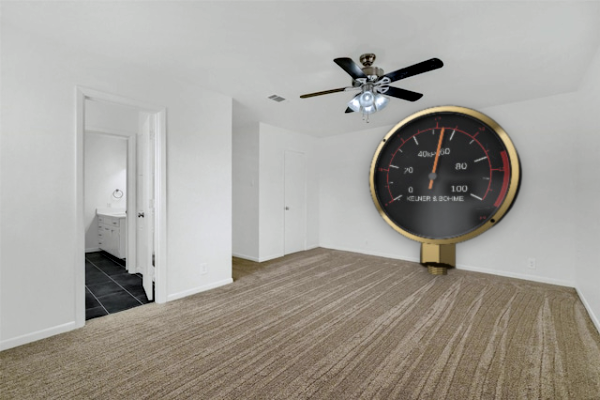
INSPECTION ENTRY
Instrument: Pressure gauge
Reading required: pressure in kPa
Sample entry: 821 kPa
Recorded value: 55 kPa
